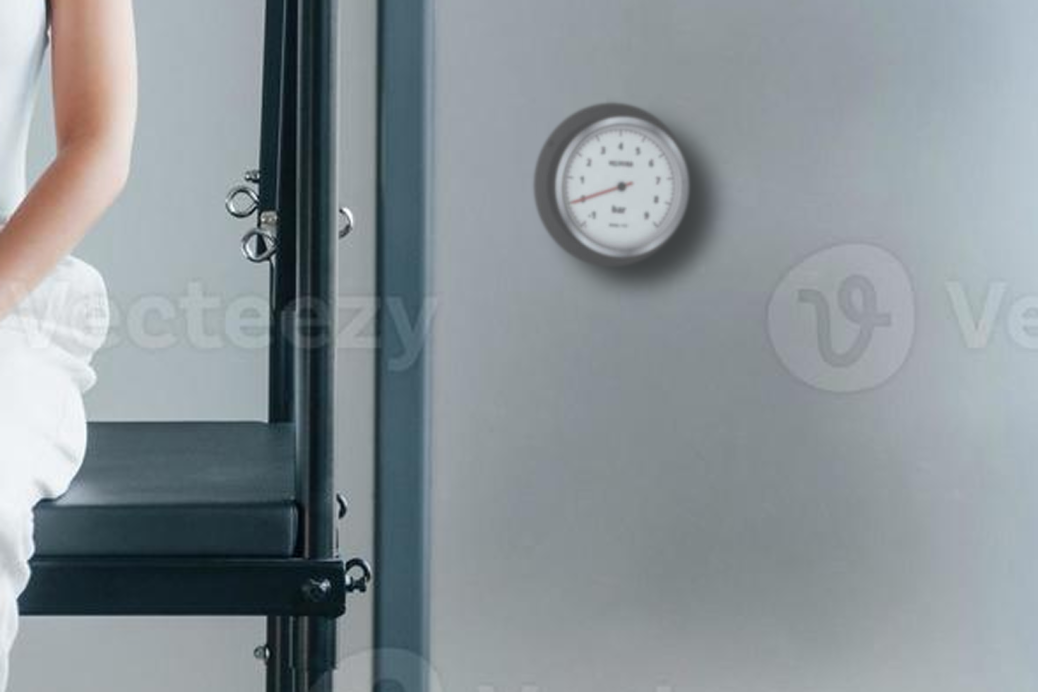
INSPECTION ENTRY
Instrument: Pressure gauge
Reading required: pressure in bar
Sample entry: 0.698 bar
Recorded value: 0 bar
